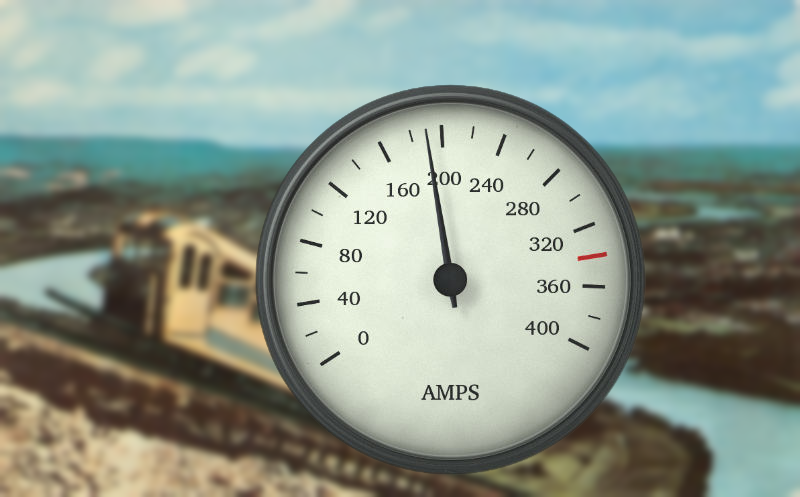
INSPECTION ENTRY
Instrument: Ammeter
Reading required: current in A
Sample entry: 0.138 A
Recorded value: 190 A
